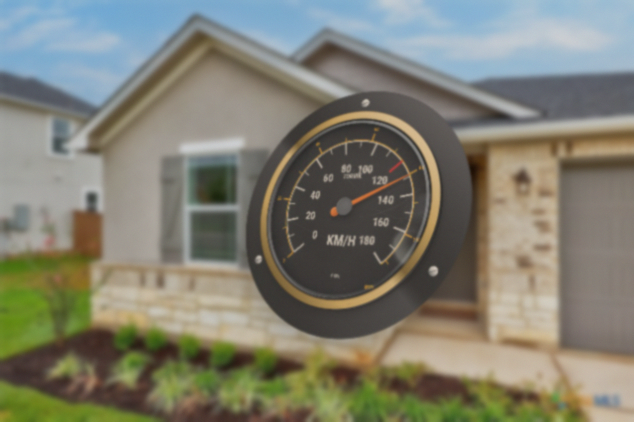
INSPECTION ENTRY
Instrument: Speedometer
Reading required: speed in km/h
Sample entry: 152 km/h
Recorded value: 130 km/h
